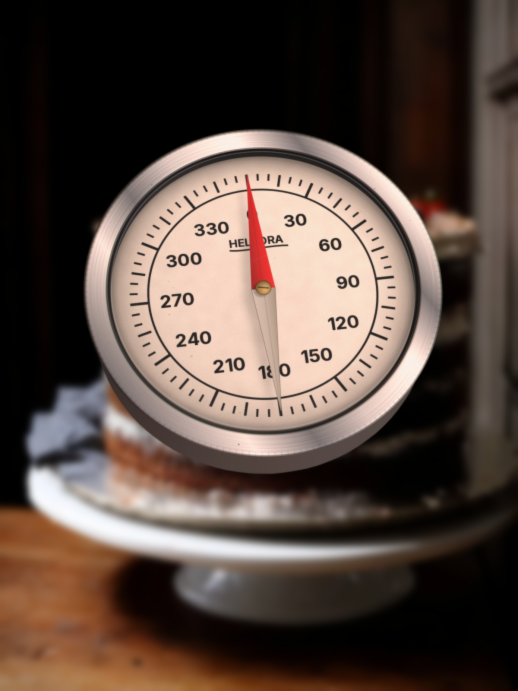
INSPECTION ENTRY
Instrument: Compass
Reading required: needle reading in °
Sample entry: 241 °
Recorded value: 0 °
